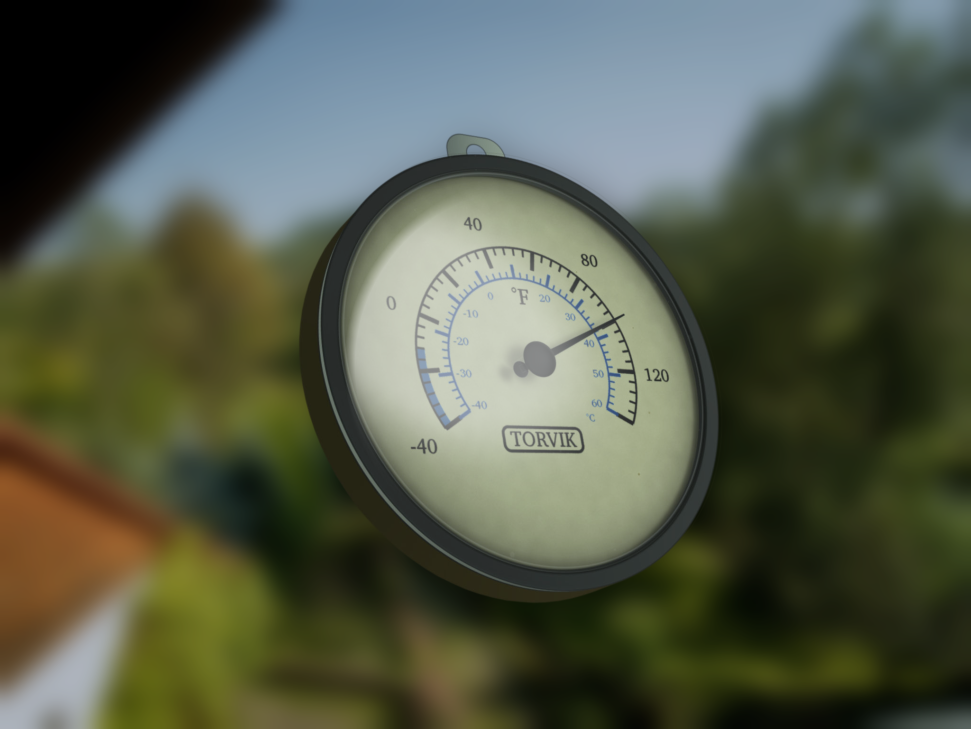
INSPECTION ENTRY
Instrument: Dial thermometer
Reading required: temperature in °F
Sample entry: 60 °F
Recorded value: 100 °F
